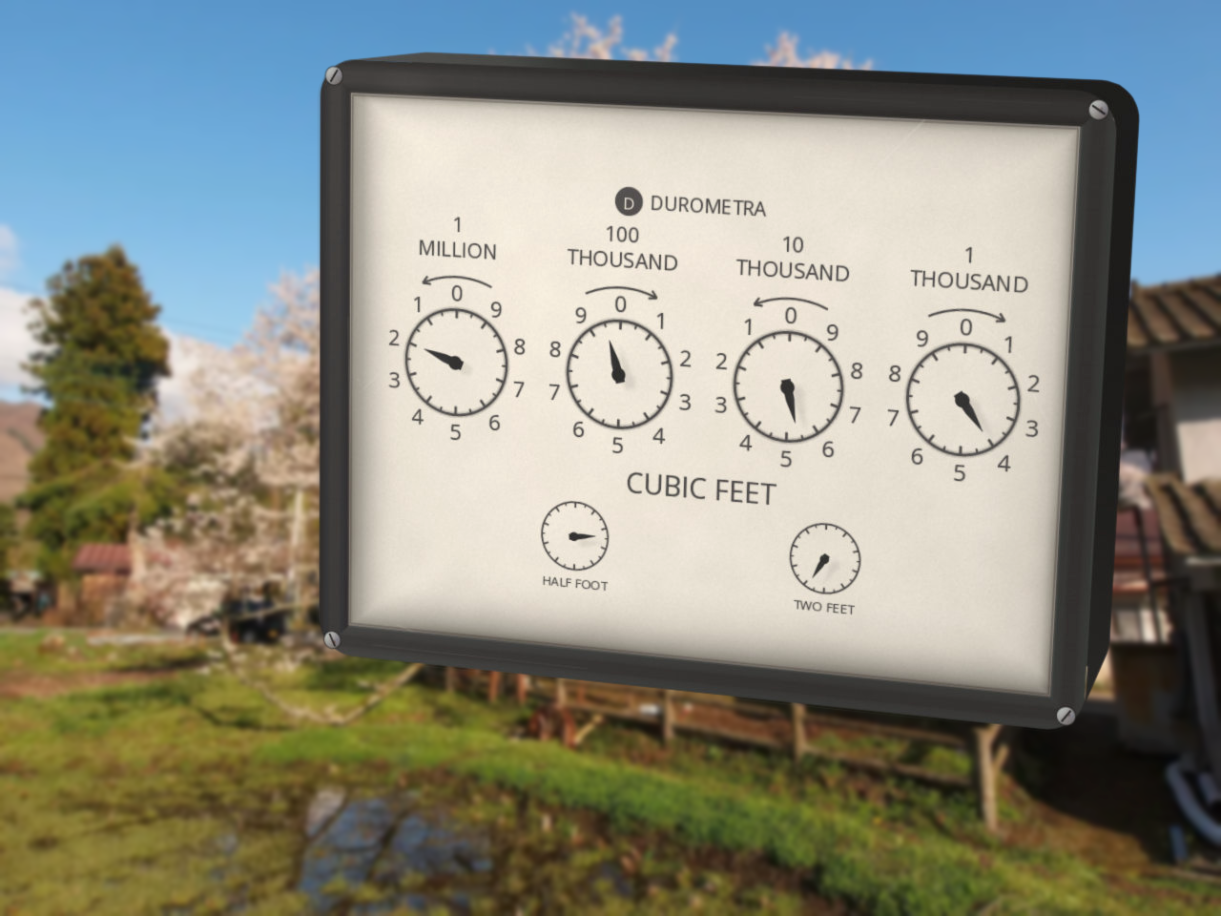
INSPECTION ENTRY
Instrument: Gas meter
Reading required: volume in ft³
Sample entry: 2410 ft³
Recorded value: 195400 ft³
